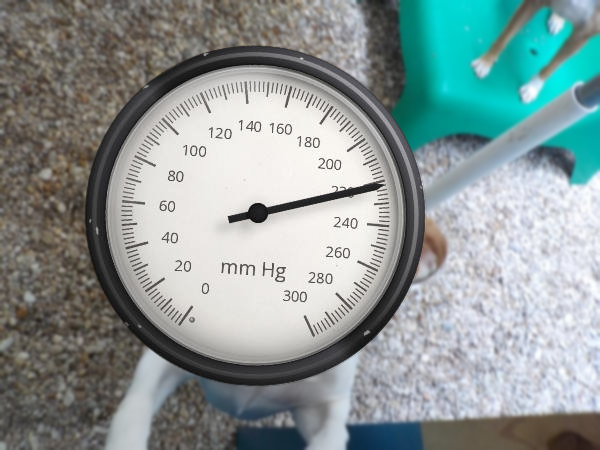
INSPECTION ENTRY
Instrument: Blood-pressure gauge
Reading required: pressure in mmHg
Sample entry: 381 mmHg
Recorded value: 222 mmHg
